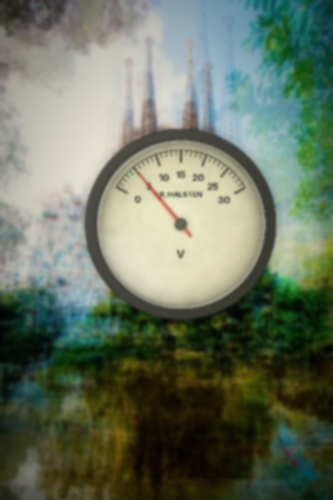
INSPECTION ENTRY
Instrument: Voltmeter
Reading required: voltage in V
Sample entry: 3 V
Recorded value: 5 V
